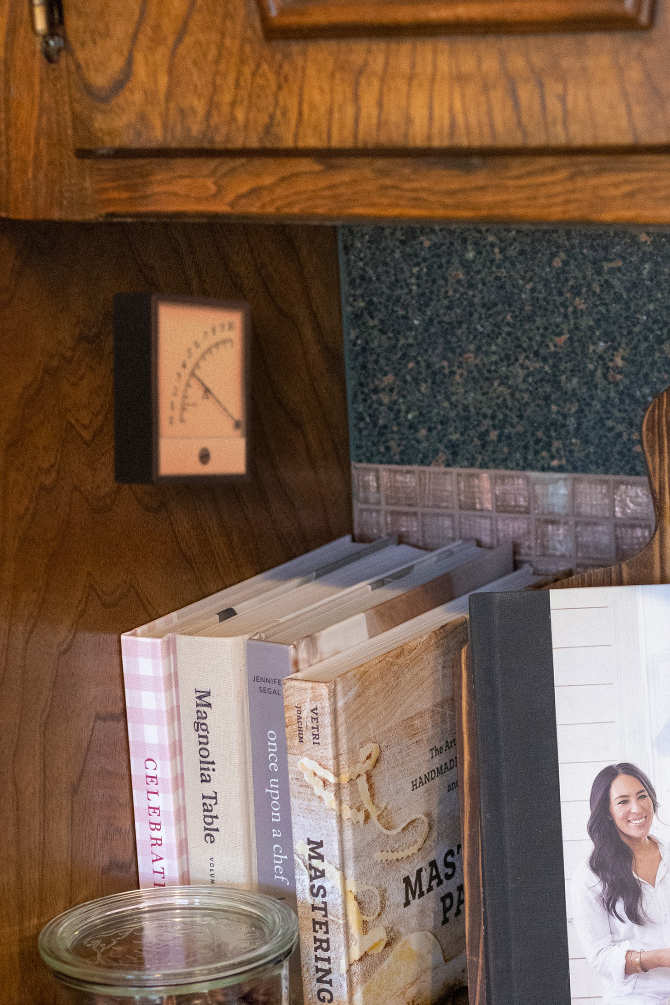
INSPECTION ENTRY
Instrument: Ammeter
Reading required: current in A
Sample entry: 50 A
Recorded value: 4 A
